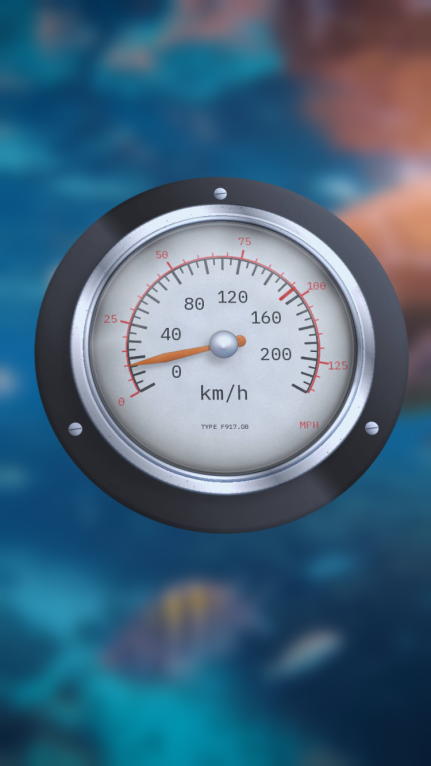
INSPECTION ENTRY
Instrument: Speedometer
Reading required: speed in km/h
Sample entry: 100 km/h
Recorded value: 15 km/h
